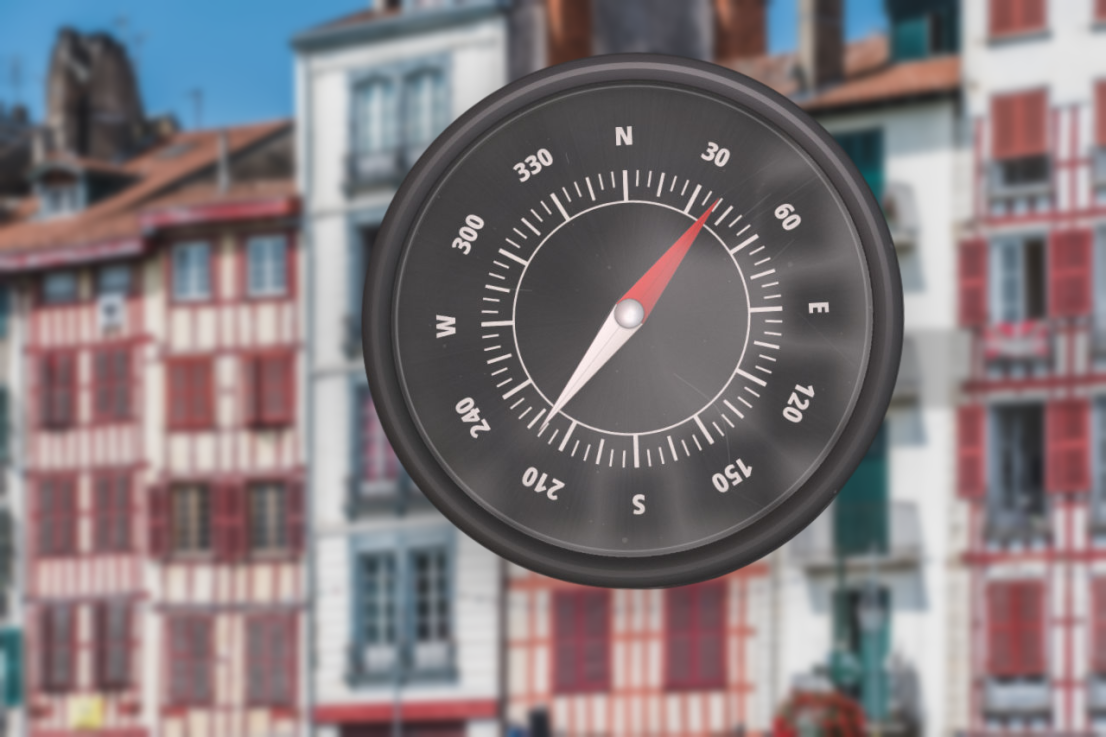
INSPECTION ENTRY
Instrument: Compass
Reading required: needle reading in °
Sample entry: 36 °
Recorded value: 40 °
